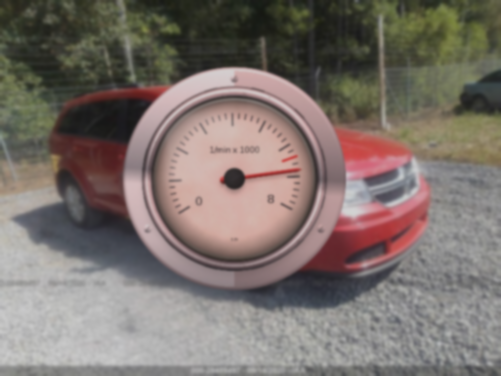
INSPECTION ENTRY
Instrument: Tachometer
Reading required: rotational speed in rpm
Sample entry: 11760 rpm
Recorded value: 6800 rpm
